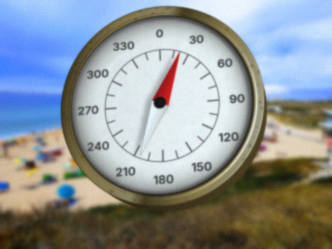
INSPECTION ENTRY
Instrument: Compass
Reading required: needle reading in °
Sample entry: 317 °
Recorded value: 22.5 °
